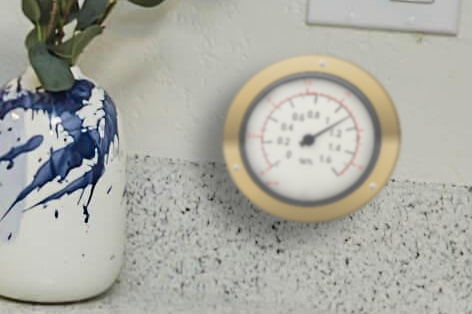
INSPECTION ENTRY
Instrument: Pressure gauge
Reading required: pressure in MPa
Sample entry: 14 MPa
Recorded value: 1.1 MPa
